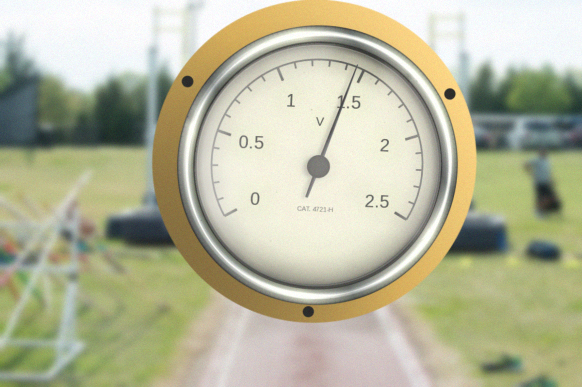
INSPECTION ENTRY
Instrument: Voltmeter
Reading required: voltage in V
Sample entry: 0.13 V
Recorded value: 1.45 V
